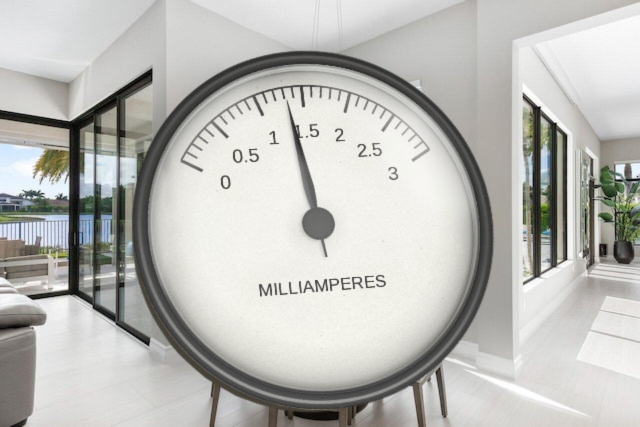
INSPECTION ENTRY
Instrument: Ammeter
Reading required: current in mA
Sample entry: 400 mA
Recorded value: 1.3 mA
